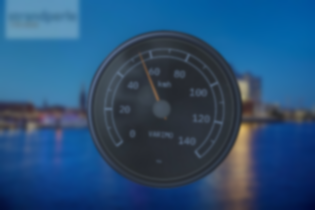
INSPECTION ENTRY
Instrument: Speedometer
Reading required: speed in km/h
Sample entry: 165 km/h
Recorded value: 55 km/h
